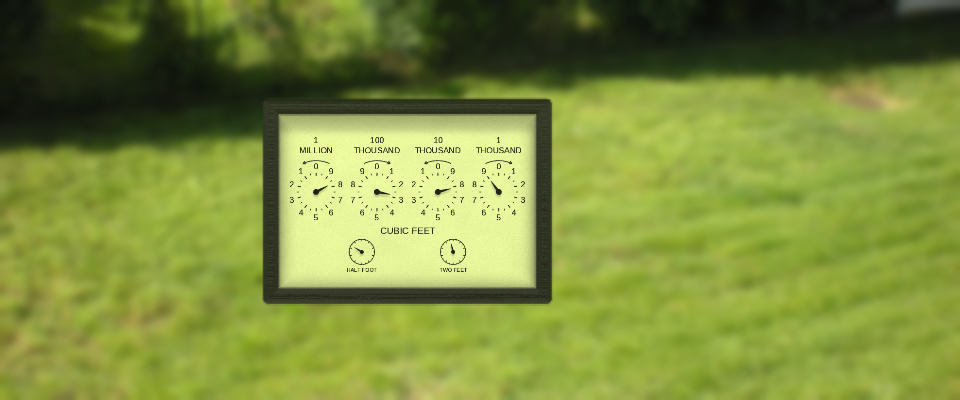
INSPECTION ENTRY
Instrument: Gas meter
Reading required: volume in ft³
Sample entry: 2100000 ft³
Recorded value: 827900 ft³
